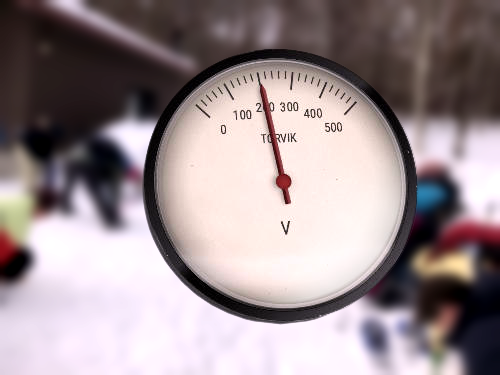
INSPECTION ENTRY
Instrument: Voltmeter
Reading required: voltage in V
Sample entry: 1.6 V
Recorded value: 200 V
